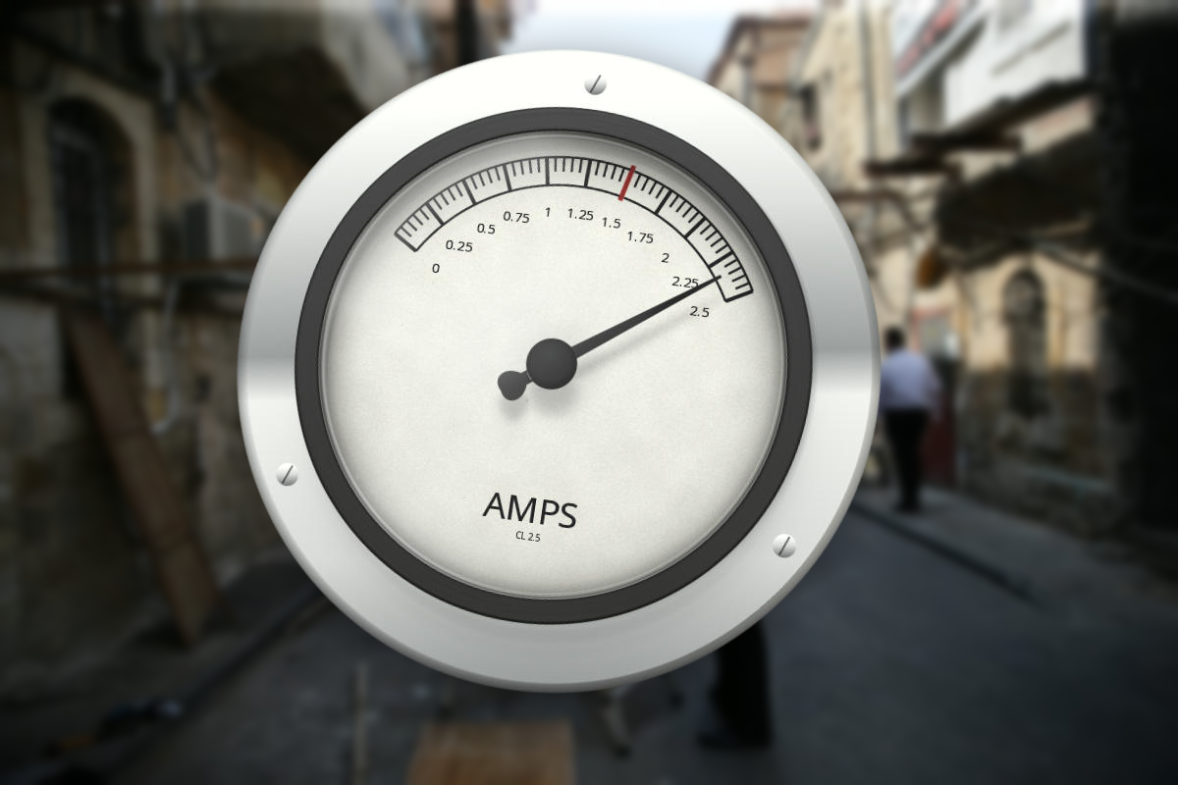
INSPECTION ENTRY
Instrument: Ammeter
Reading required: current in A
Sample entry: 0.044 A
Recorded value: 2.35 A
